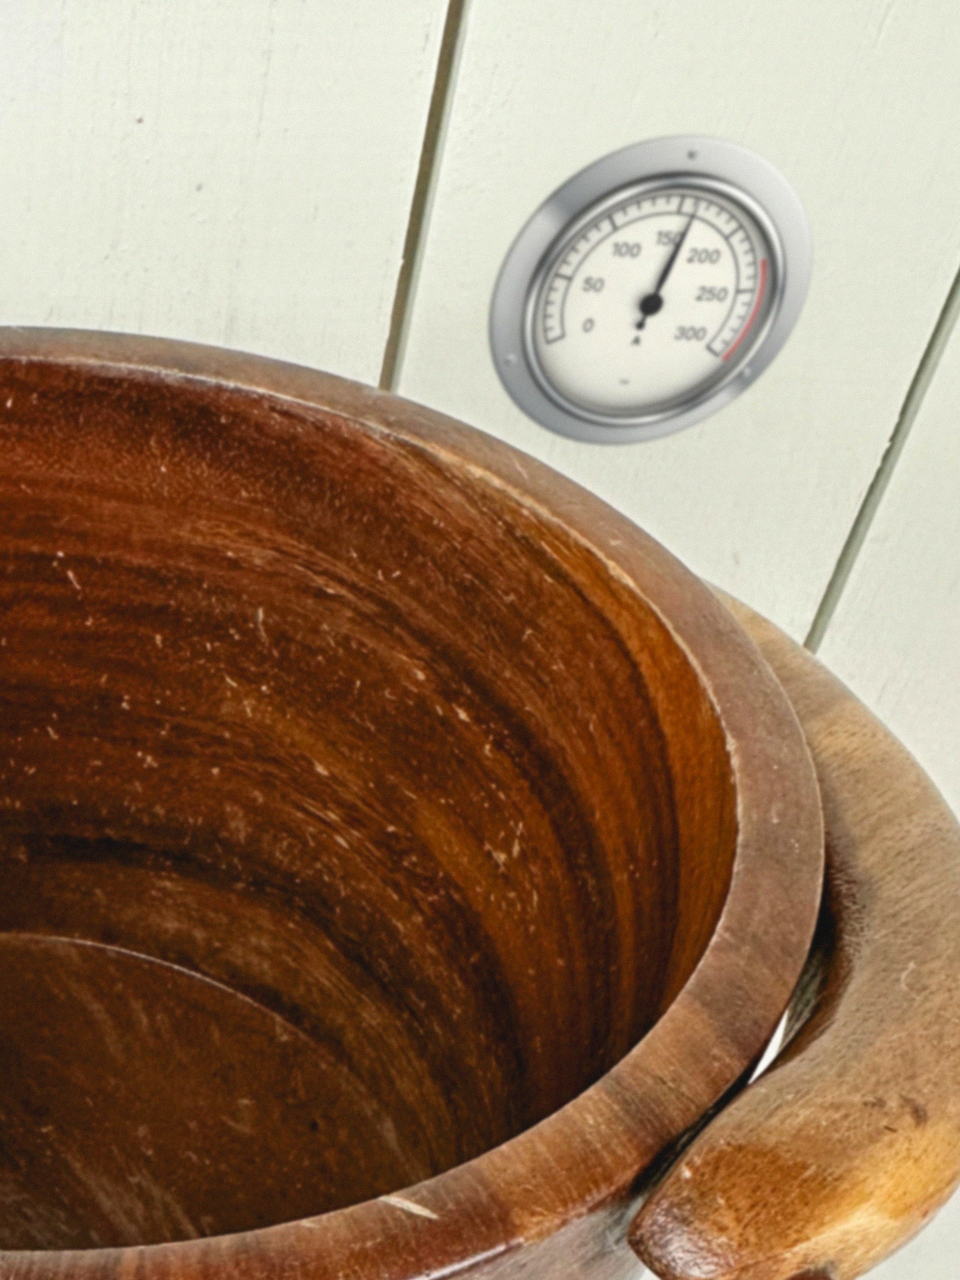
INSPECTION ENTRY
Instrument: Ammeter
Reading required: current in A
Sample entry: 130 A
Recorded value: 160 A
